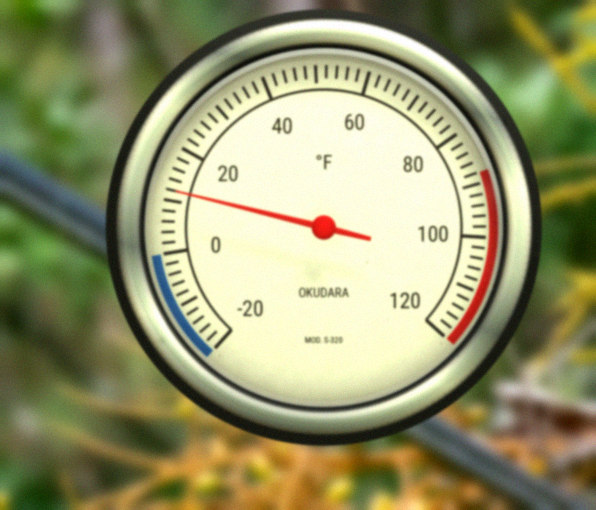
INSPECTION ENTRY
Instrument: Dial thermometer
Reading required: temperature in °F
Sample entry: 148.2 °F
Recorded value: 12 °F
